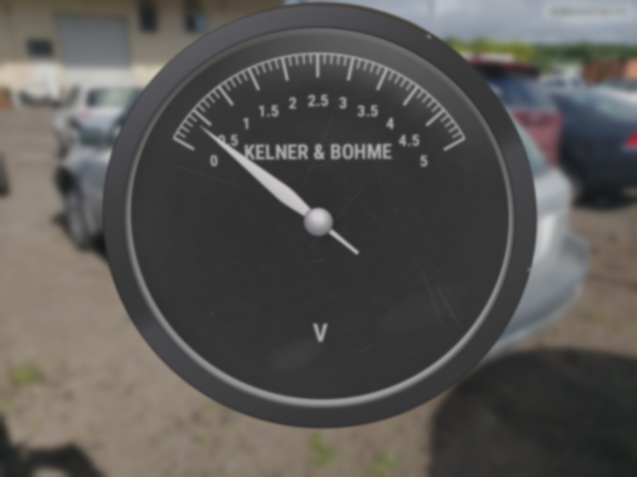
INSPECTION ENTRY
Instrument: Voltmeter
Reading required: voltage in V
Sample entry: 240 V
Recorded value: 0.4 V
